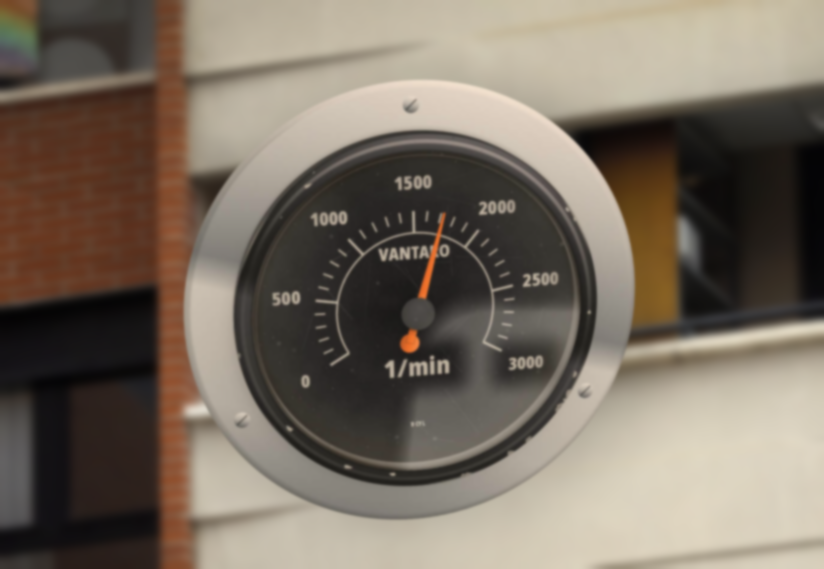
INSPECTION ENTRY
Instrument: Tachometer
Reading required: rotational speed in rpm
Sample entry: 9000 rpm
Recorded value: 1700 rpm
